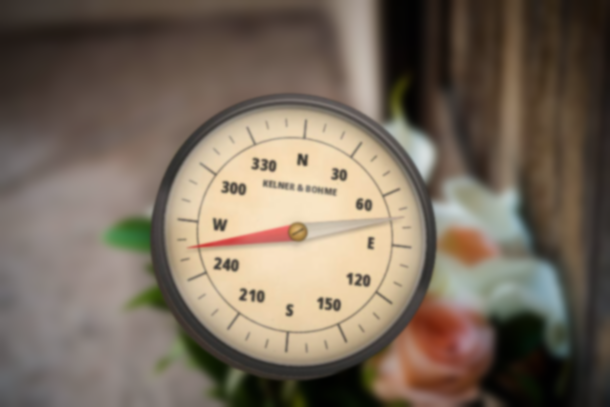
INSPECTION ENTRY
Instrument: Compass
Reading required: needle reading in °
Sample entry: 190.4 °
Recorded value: 255 °
